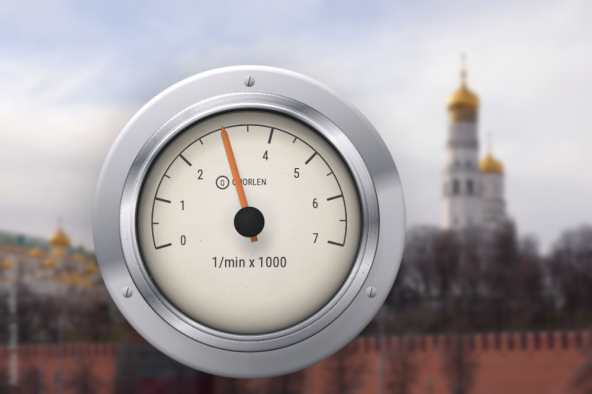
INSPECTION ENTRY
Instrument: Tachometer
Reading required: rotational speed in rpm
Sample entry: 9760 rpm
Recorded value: 3000 rpm
